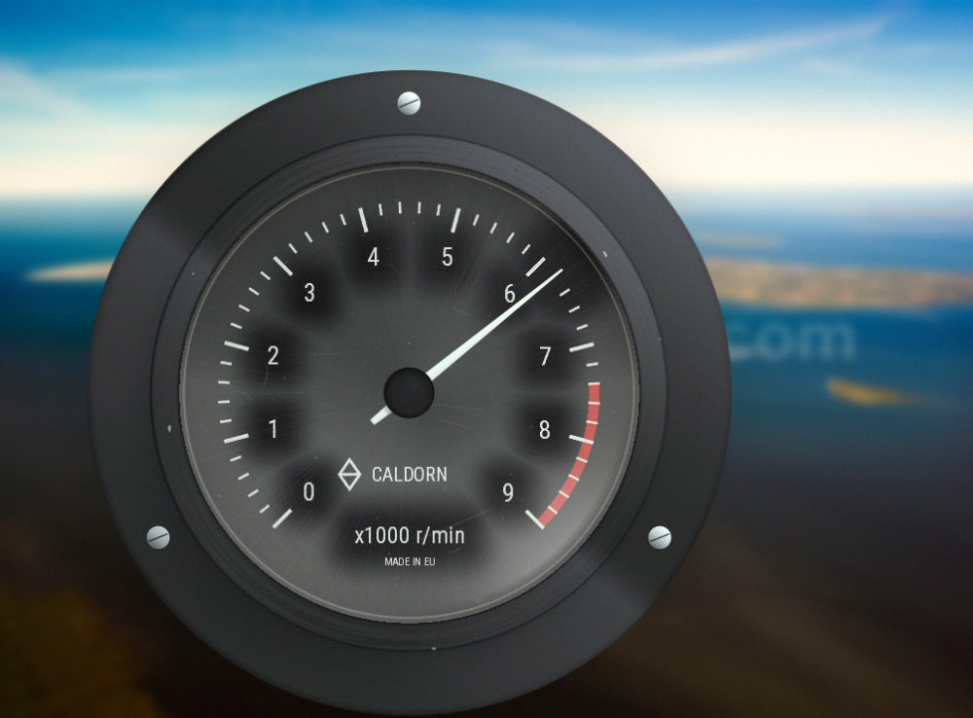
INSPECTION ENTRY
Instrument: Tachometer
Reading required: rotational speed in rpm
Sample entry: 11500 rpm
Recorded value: 6200 rpm
